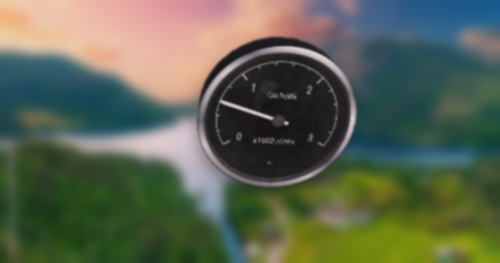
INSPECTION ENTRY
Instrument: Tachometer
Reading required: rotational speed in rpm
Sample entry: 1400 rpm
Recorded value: 600 rpm
